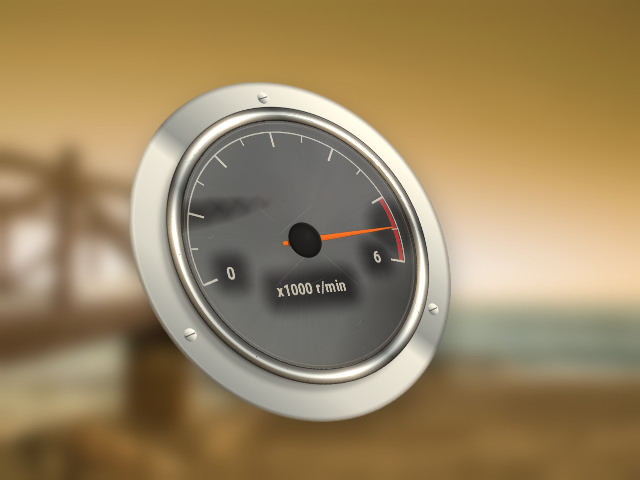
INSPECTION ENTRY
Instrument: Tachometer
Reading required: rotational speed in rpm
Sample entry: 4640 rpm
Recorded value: 5500 rpm
